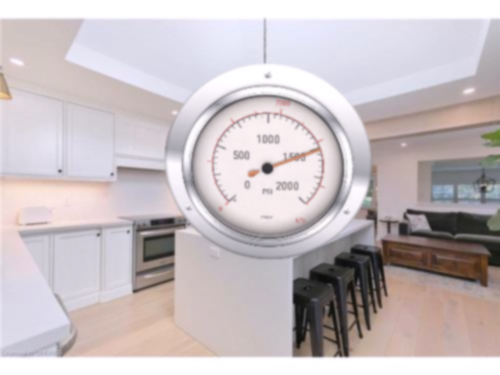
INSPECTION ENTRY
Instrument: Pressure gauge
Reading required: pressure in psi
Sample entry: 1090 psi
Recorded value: 1500 psi
